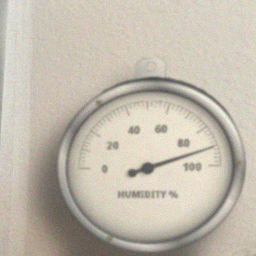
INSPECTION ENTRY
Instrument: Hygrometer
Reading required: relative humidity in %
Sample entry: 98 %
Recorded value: 90 %
